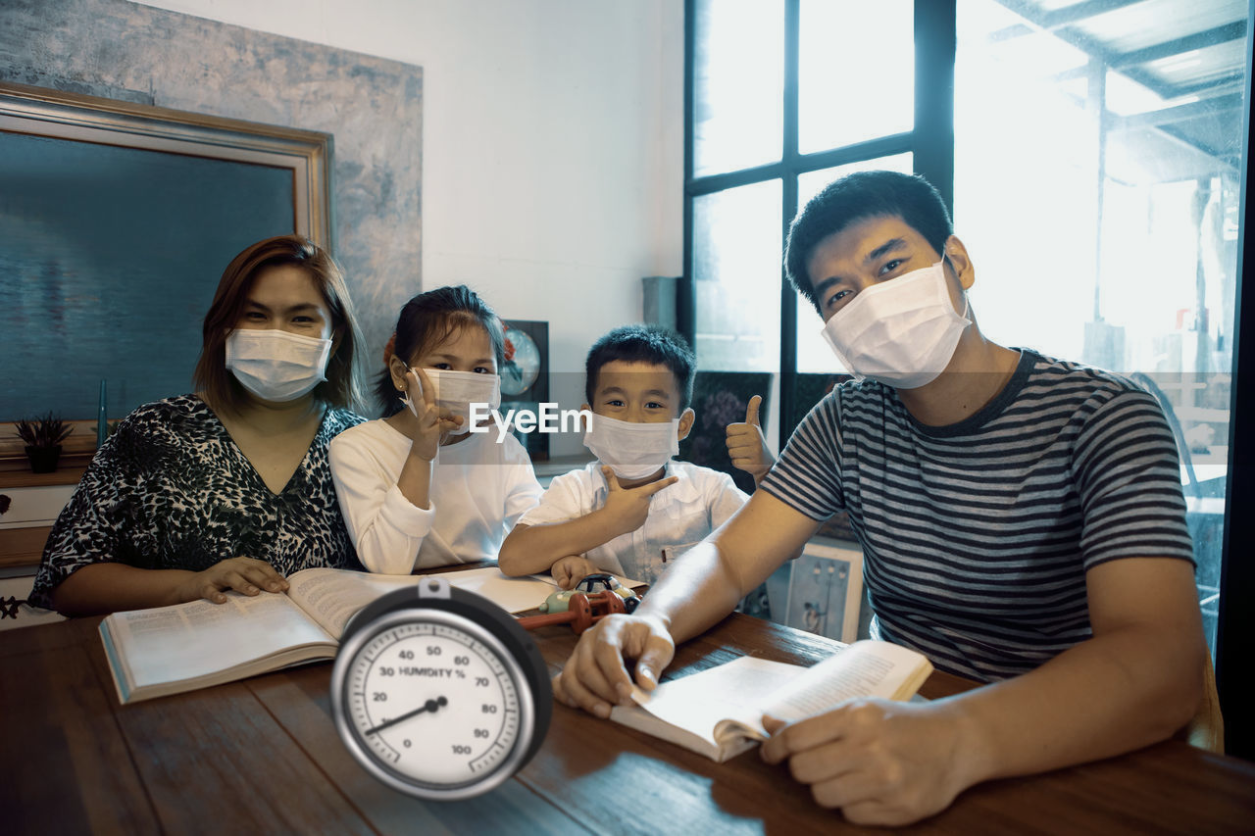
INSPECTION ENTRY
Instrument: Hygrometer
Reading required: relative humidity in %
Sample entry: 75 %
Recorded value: 10 %
